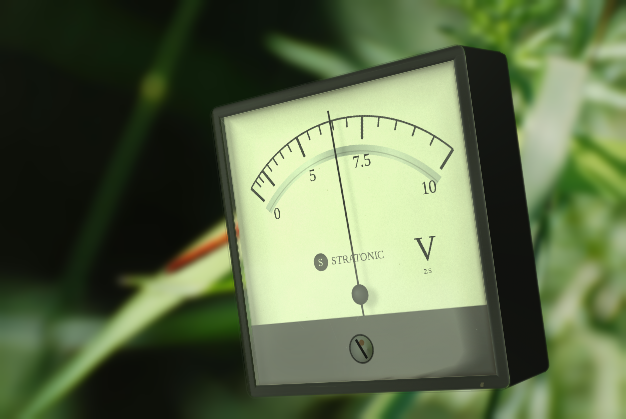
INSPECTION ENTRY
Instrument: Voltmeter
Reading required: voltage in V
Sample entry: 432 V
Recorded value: 6.5 V
